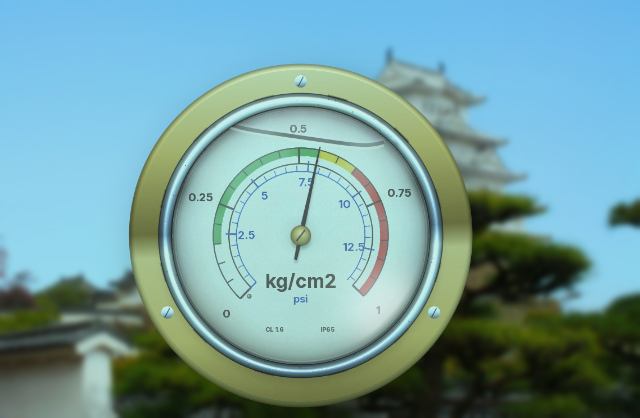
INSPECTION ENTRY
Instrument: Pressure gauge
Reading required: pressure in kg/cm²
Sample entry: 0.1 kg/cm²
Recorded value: 0.55 kg/cm²
